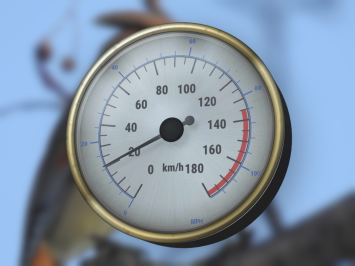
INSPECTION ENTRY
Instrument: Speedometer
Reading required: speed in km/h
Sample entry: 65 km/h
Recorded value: 20 km/h
